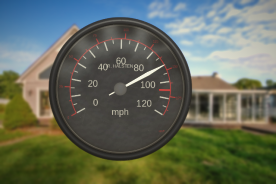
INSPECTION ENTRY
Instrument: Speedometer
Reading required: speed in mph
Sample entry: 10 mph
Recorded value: 90 mph
